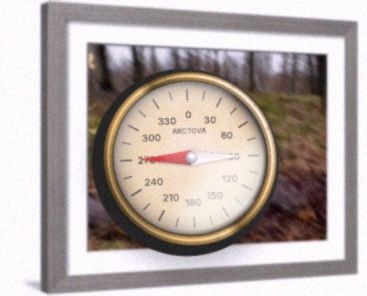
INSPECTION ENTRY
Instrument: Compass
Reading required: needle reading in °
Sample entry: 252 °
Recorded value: 270 °
